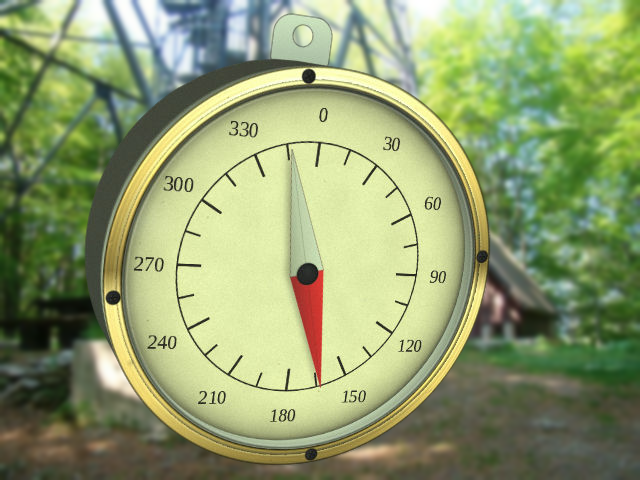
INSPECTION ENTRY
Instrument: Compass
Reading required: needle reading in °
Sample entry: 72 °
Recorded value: 165 °
